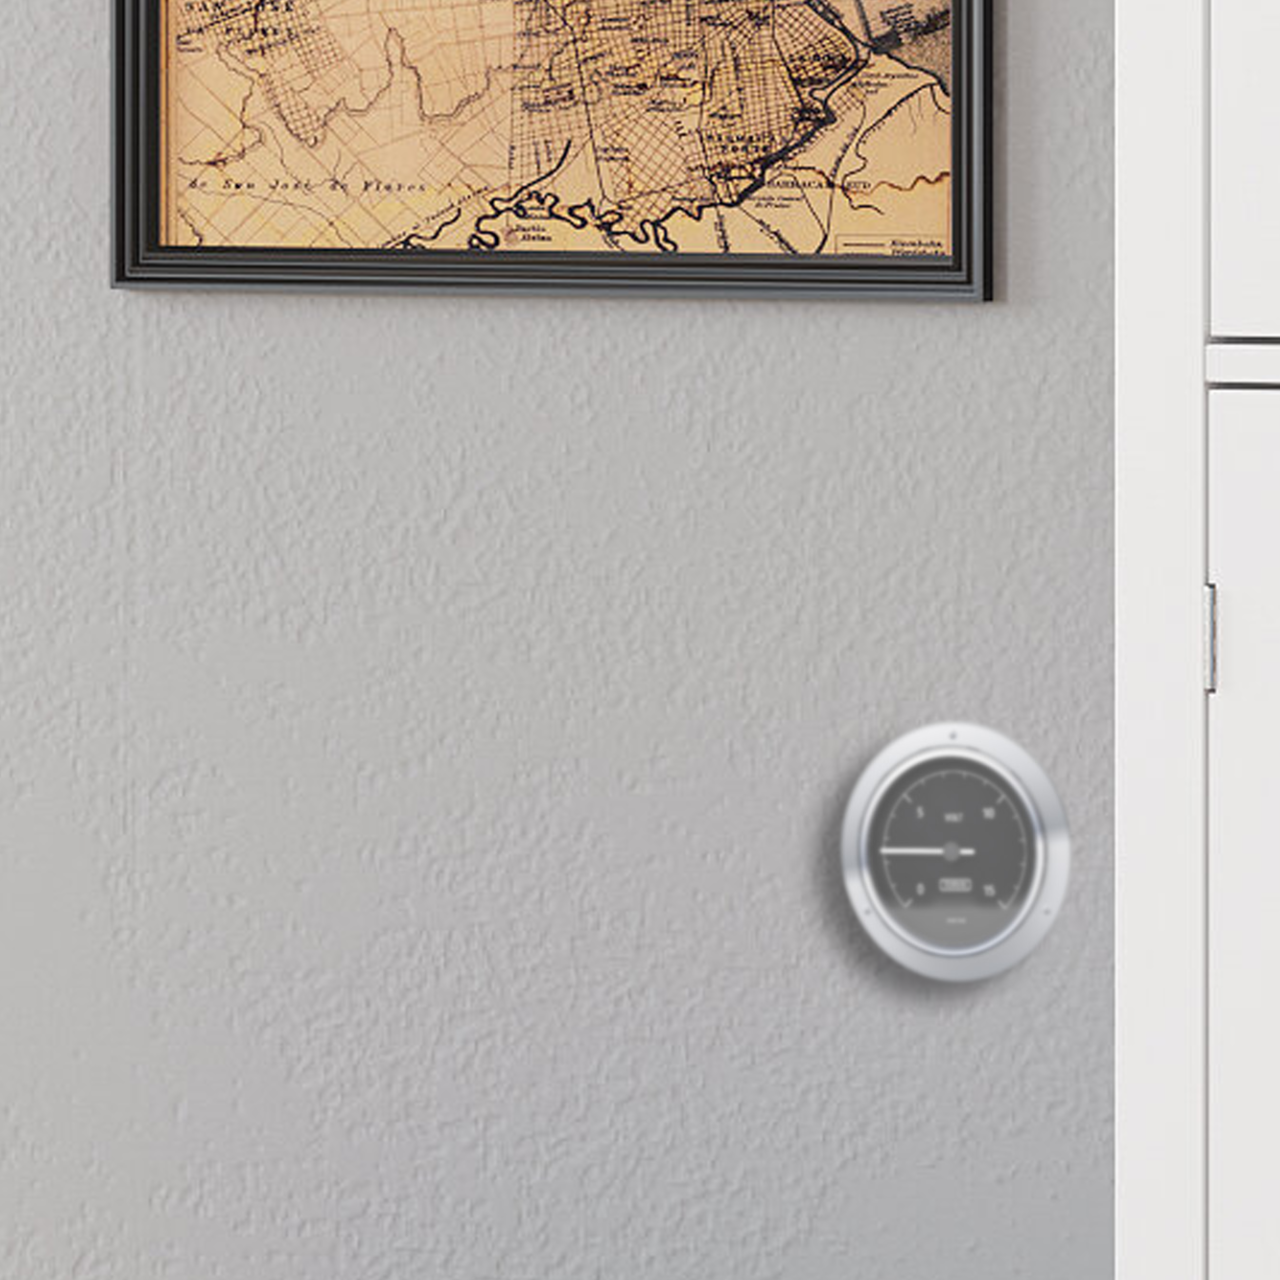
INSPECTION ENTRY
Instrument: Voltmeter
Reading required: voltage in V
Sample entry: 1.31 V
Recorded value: 2.5 V
